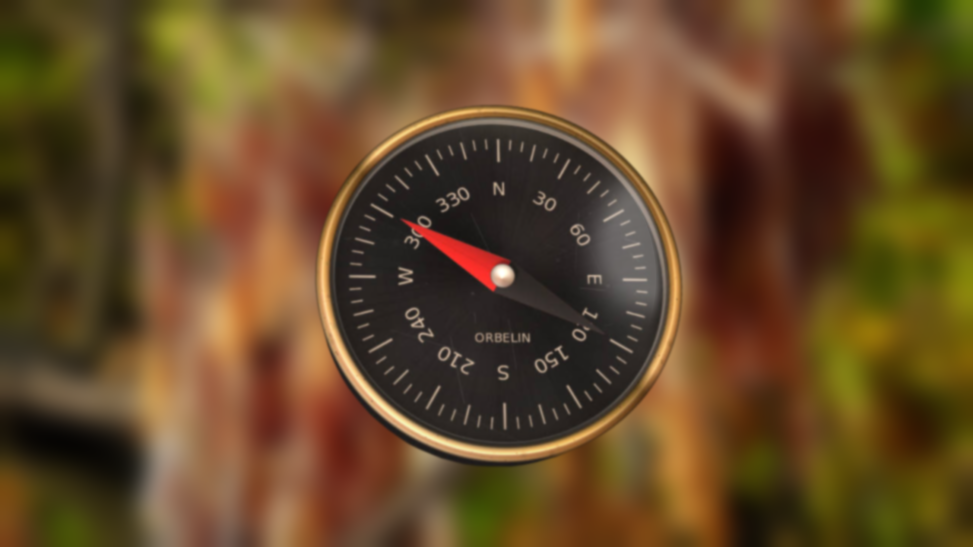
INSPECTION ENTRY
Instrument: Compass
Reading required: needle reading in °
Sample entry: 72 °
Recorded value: 300 °
